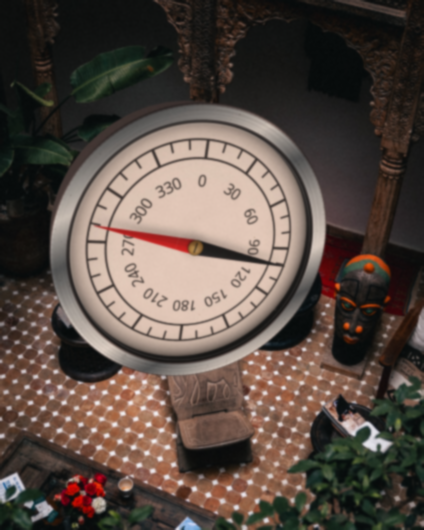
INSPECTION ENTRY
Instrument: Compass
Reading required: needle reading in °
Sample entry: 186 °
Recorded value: 280 °
